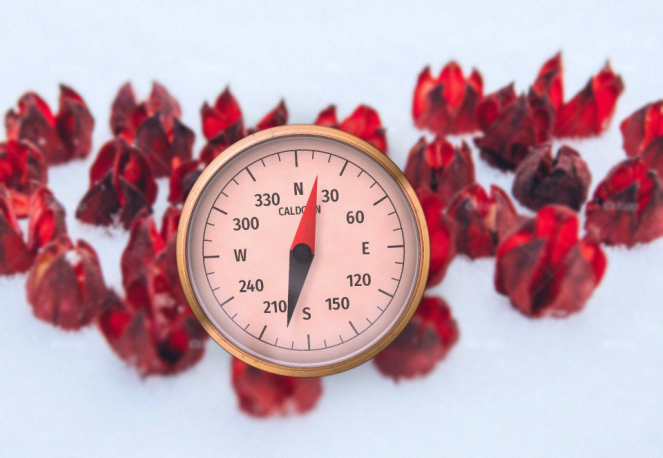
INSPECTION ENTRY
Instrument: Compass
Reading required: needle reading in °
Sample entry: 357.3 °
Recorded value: 15 °
